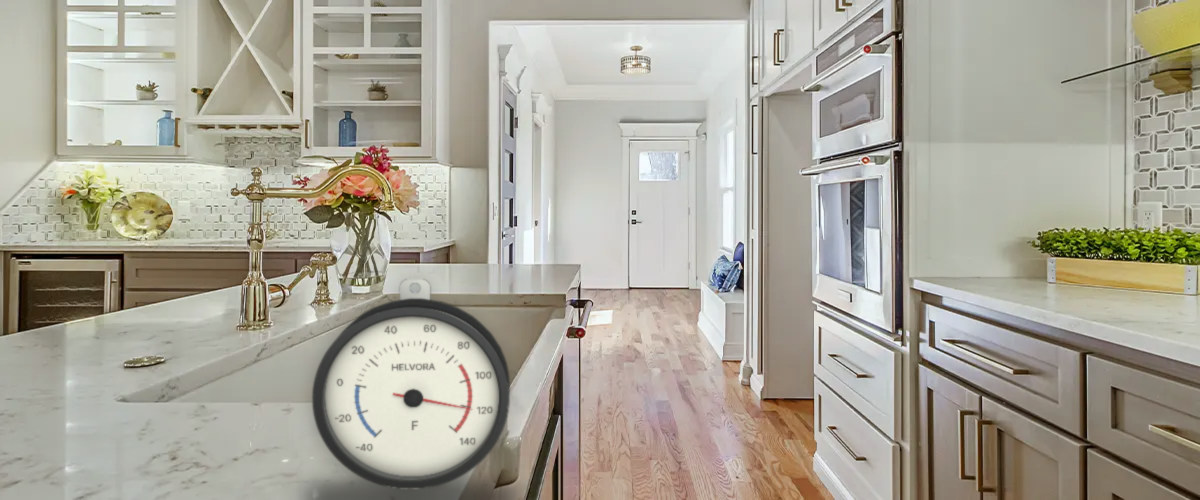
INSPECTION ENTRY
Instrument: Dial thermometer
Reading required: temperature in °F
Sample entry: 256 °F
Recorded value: 120 °F
